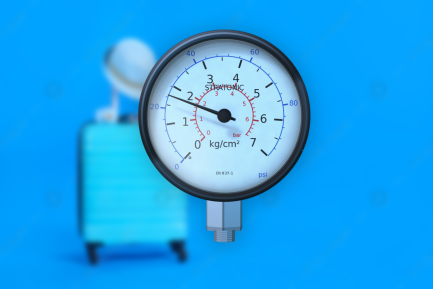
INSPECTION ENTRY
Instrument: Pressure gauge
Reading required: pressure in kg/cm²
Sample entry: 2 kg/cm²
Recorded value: 1.75 kg/cm²
